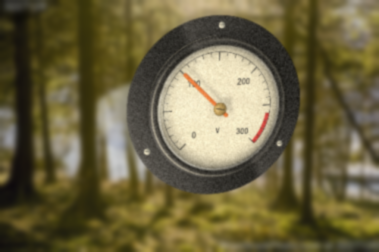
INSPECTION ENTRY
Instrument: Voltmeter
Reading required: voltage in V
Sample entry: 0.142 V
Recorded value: 100 V
